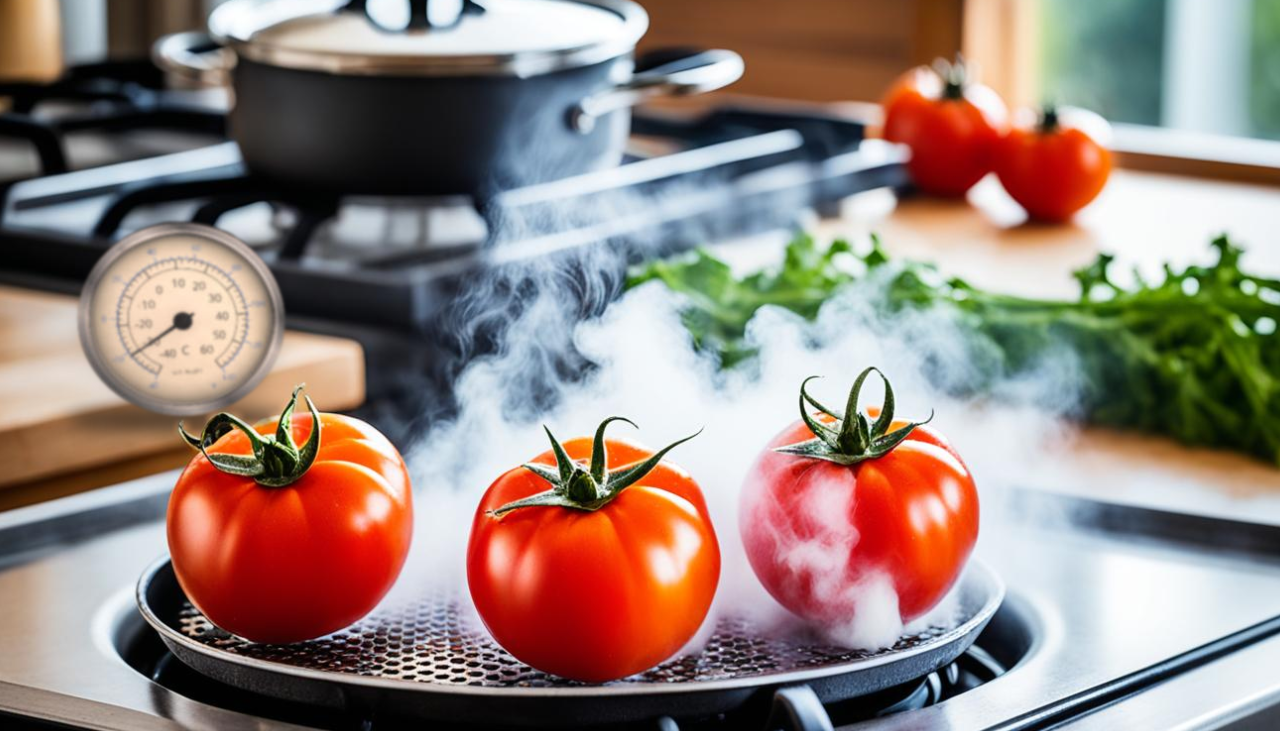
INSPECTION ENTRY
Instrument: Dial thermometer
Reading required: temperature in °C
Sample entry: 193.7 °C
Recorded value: -30 °C
